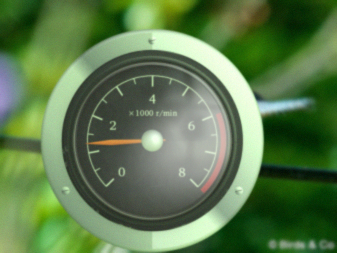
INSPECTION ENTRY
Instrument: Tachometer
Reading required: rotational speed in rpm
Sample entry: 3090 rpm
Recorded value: 1250 rpm
